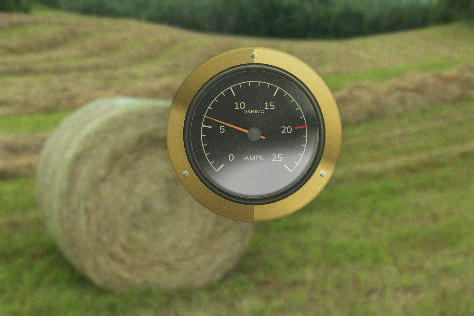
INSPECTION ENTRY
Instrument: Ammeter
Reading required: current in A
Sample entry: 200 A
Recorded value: 6 A
